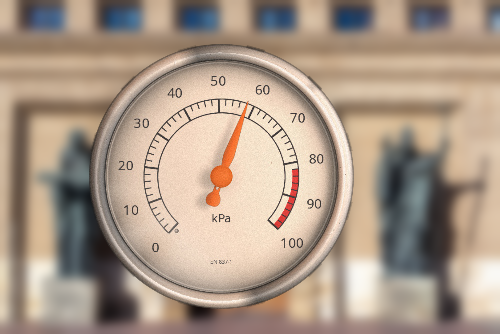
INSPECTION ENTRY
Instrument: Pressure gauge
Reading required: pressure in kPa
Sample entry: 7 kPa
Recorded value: 58 kPa
